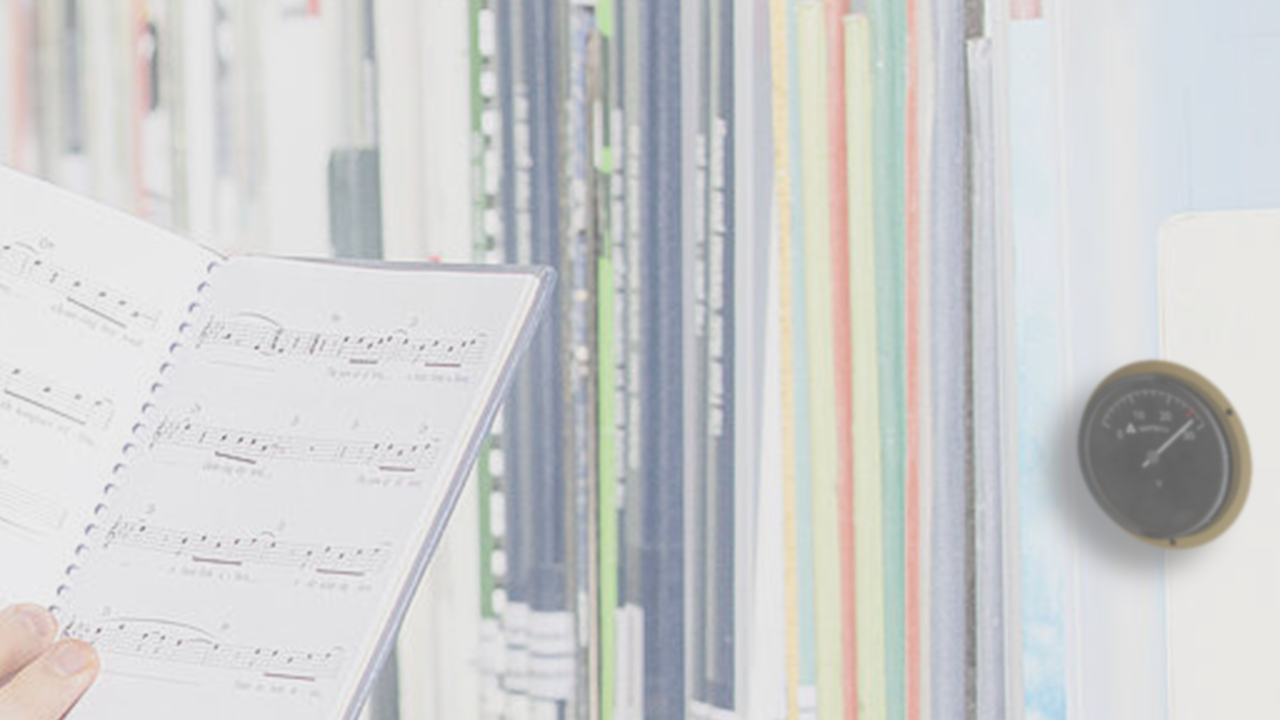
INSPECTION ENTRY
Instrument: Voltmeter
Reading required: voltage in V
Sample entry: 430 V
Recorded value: 28 V
